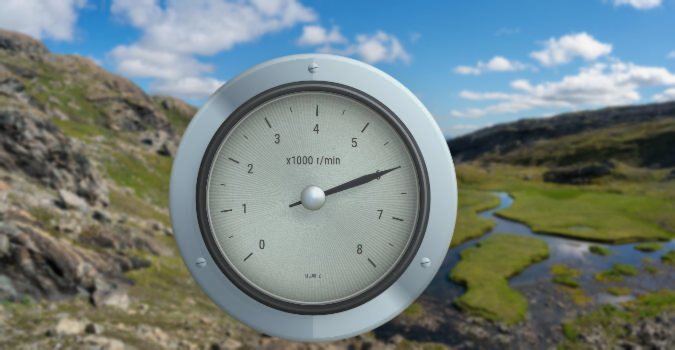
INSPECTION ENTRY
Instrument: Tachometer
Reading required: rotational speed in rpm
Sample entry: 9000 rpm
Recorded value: 6000 rpm
